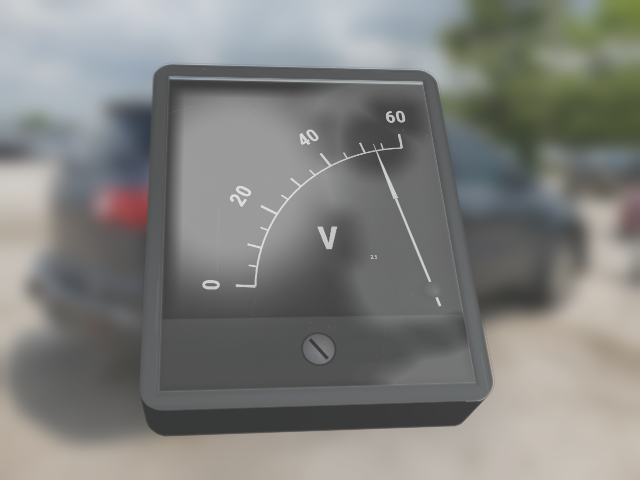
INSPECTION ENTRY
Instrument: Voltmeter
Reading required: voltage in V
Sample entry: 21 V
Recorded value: 52.5 V
